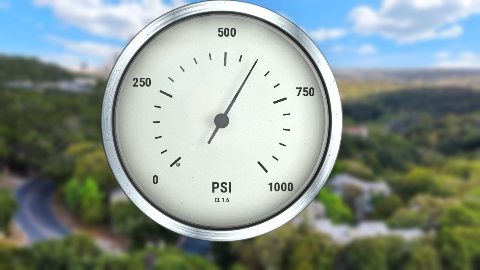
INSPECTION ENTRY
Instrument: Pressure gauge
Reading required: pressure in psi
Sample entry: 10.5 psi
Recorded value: 600 psi
